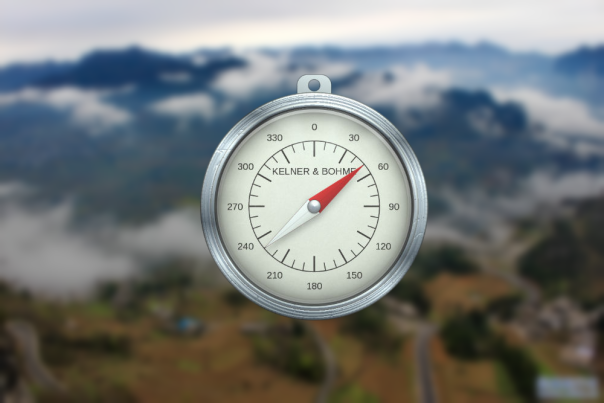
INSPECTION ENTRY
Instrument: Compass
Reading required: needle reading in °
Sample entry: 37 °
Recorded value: 50 °
